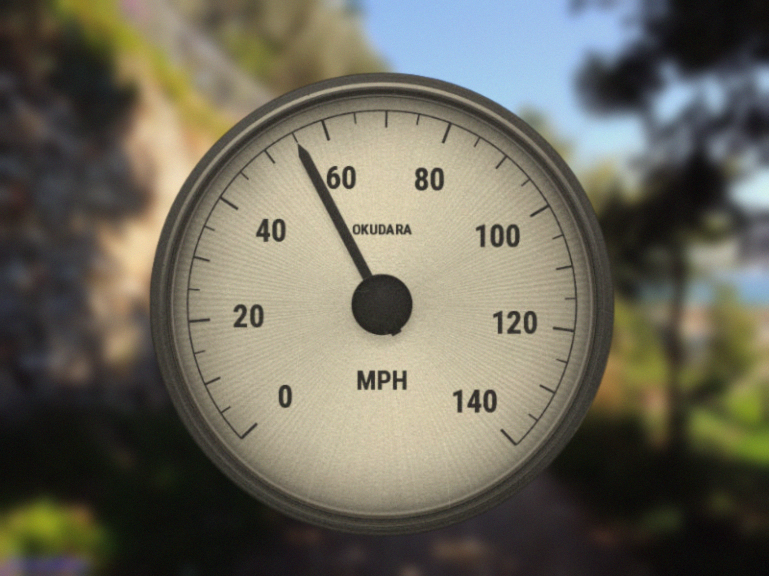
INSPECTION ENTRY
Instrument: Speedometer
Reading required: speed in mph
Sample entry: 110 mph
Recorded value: 55 mph
